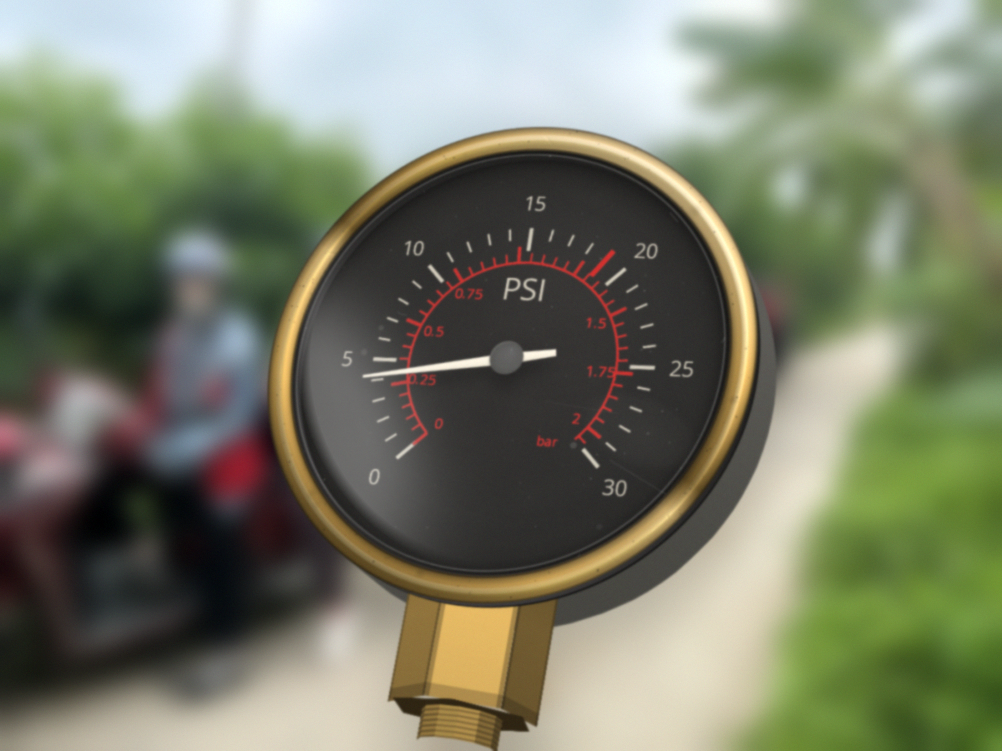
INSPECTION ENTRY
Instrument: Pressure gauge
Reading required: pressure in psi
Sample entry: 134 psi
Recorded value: 4 psi
